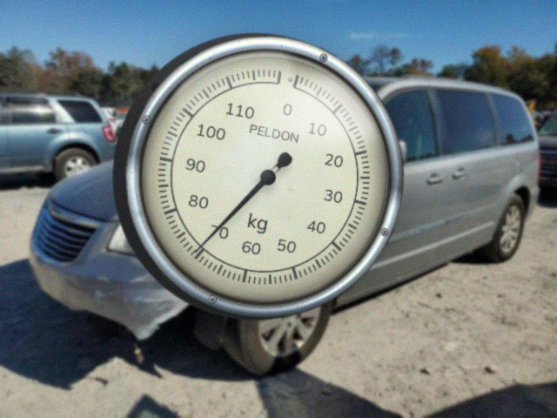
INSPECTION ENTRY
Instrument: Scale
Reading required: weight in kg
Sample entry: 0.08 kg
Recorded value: 71 kg
